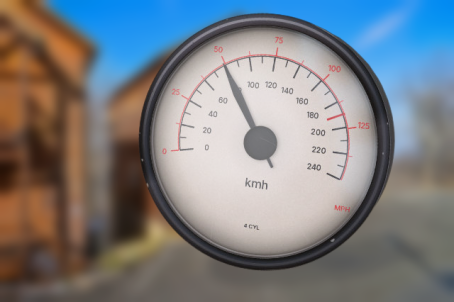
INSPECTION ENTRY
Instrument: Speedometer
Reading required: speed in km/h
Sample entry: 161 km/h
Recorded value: 80 km/h
